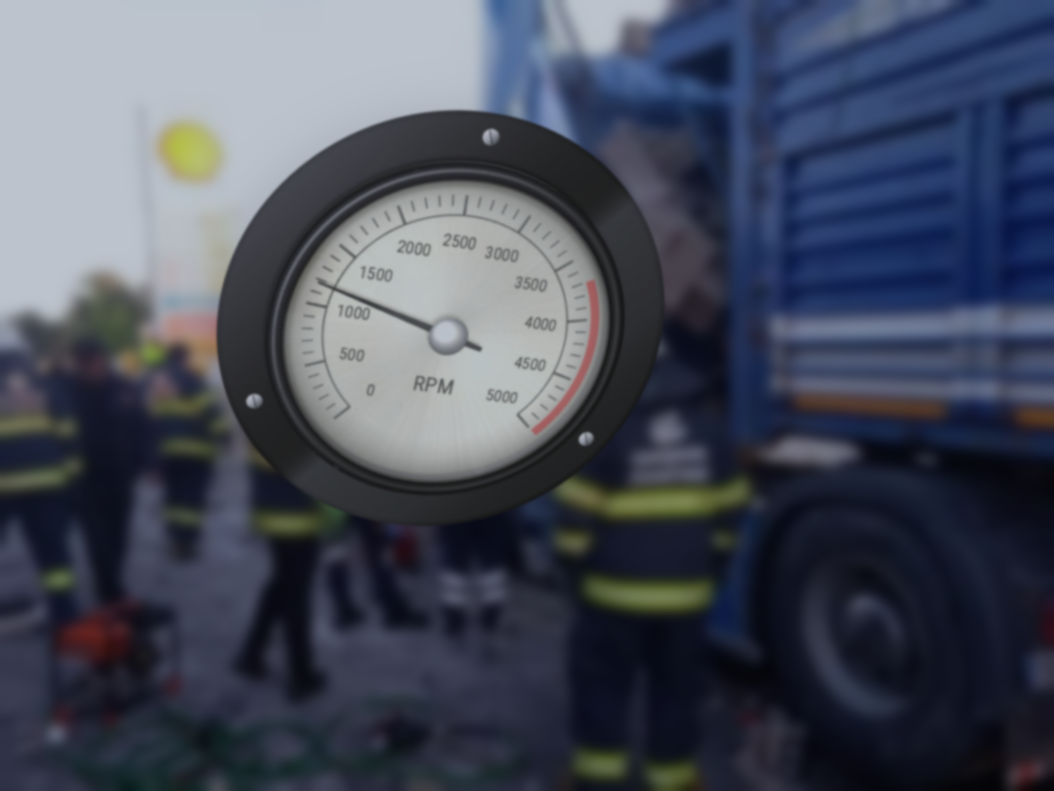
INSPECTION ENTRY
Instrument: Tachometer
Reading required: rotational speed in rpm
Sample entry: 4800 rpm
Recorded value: 1200 rpm
